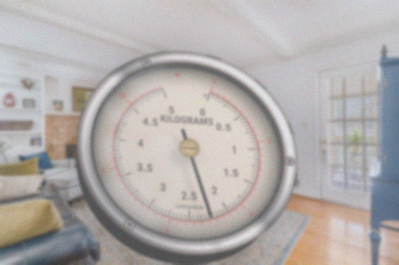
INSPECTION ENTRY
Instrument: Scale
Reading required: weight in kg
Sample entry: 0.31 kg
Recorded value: 2.25 kg
